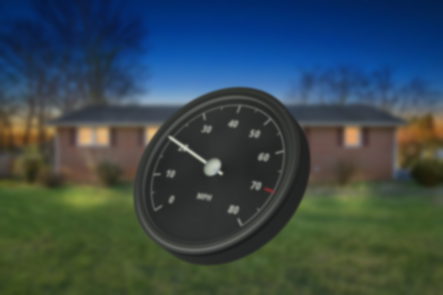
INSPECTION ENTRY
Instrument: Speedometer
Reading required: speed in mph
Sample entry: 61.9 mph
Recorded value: 20 mph
